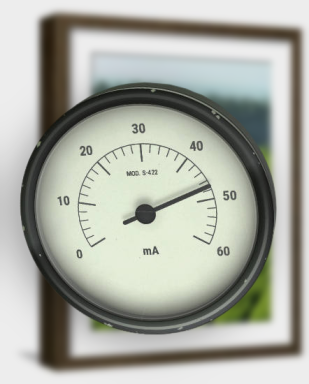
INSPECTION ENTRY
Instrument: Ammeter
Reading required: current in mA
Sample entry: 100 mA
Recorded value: 47 mA
